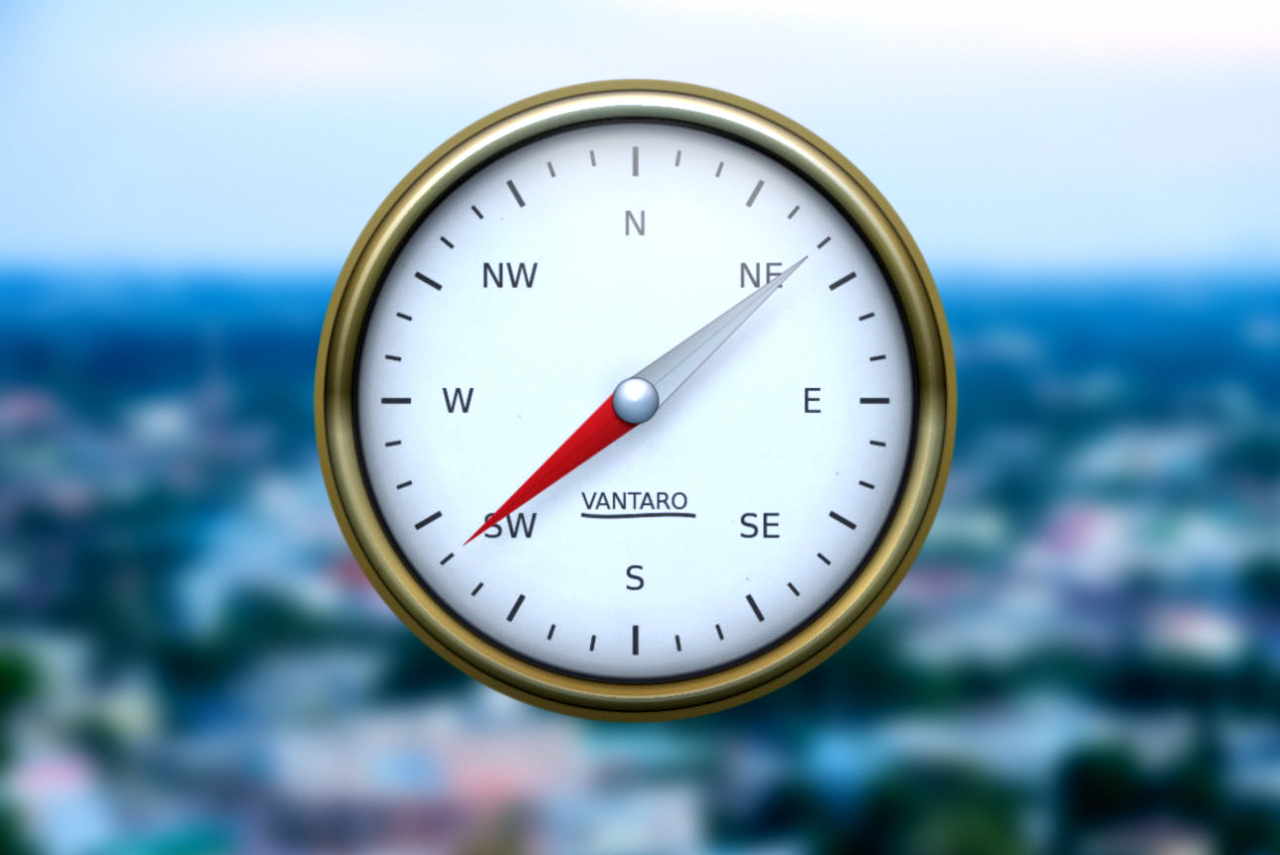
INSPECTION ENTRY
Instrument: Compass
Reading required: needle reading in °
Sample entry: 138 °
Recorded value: 230 °
